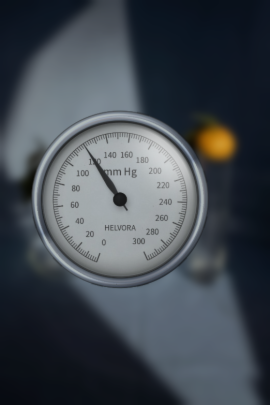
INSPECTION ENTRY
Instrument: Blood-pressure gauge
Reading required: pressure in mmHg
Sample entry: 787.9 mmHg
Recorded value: 120 mmHg
